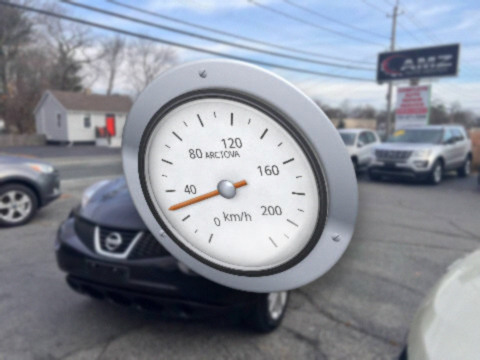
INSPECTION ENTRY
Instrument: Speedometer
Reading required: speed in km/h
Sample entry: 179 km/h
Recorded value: 30 km/h
